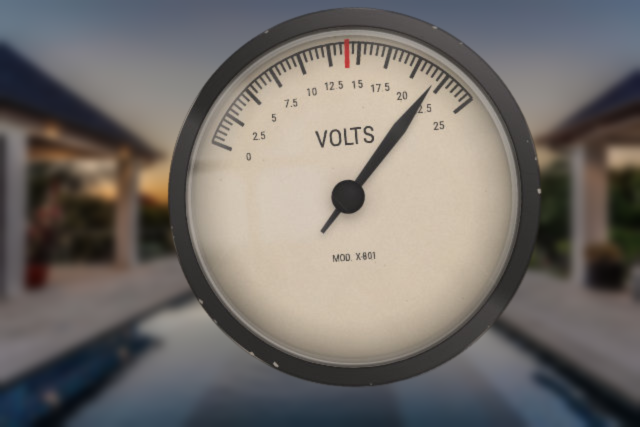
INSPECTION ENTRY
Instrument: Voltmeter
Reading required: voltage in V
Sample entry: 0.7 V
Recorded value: 22 V
